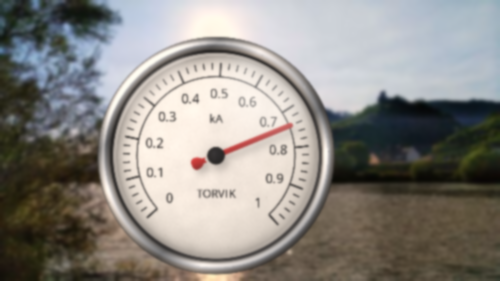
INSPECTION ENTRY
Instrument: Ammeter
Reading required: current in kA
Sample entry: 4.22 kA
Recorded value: 0.74 kA
